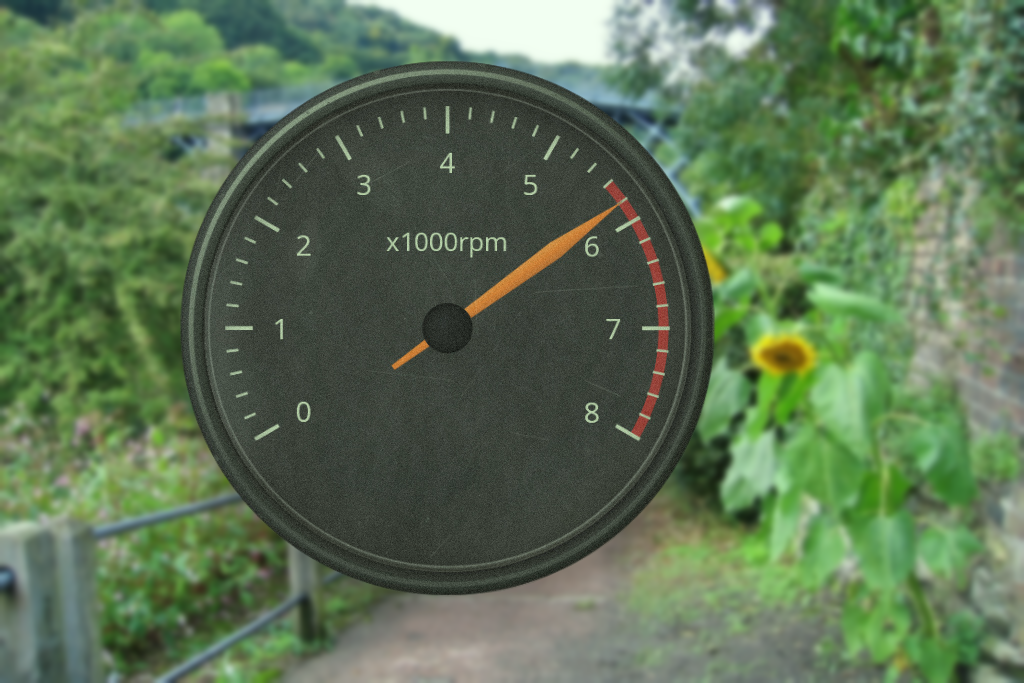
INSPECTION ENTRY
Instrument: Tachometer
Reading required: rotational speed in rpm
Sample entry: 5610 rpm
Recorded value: 5800 rpm
